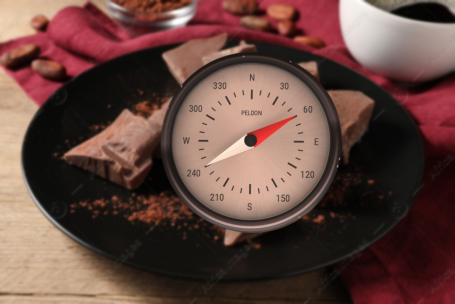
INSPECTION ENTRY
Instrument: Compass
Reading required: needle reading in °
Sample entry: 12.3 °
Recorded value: 60 °
